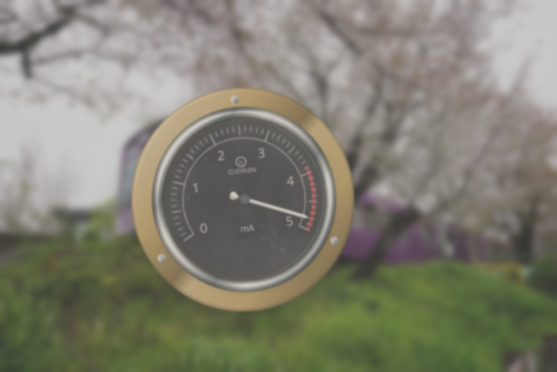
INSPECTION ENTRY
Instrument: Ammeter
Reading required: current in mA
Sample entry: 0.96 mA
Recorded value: 4.8 mA
